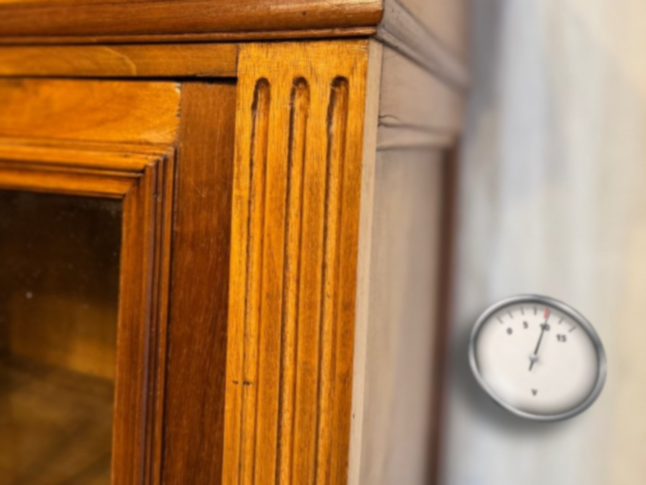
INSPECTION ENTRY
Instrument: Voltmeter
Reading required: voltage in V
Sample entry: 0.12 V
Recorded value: 10 V
